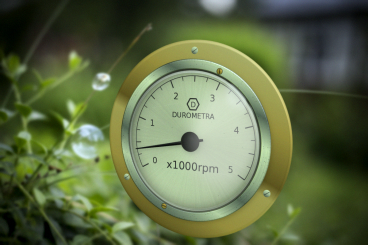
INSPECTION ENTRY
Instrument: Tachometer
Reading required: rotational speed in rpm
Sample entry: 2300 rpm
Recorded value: 375 rpm
